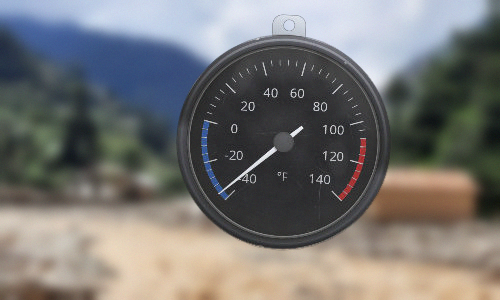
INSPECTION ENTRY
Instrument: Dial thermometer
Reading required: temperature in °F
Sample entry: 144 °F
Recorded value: -36 °F
